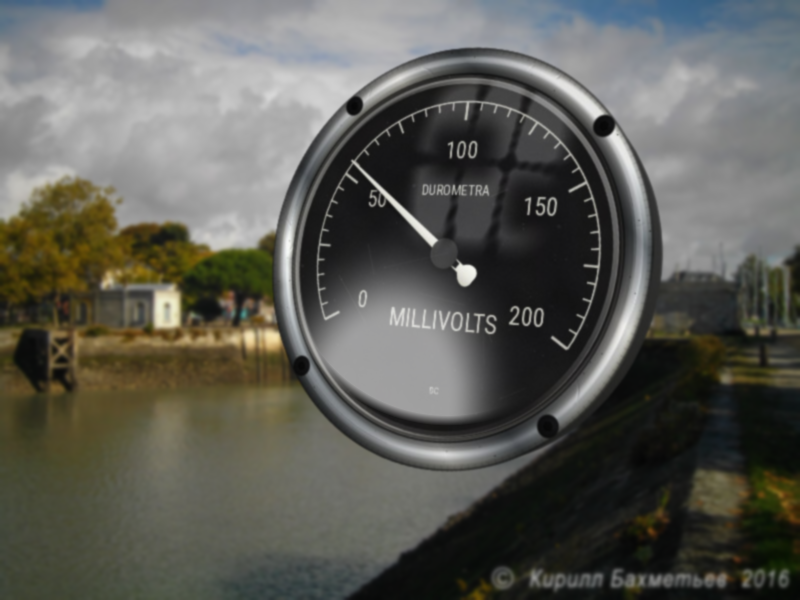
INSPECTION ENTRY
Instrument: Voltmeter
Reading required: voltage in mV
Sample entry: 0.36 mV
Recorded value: 55 mV
